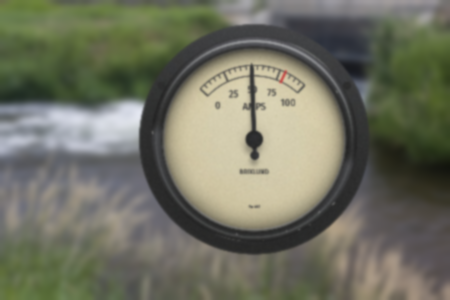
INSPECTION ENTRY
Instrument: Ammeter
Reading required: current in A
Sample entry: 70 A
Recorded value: 50 A
